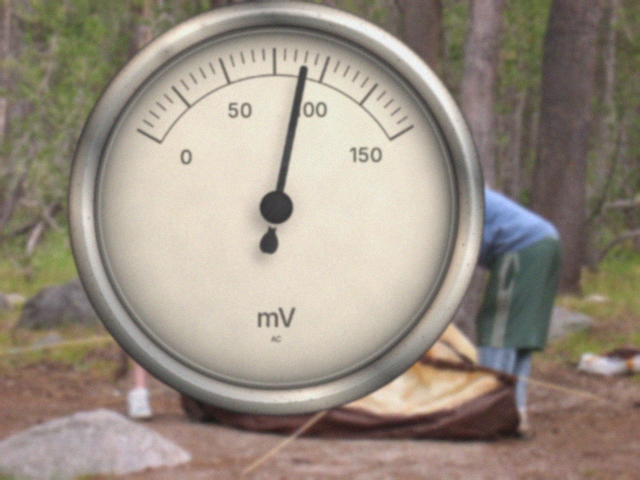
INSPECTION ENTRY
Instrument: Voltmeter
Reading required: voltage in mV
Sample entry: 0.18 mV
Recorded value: 90 mV
